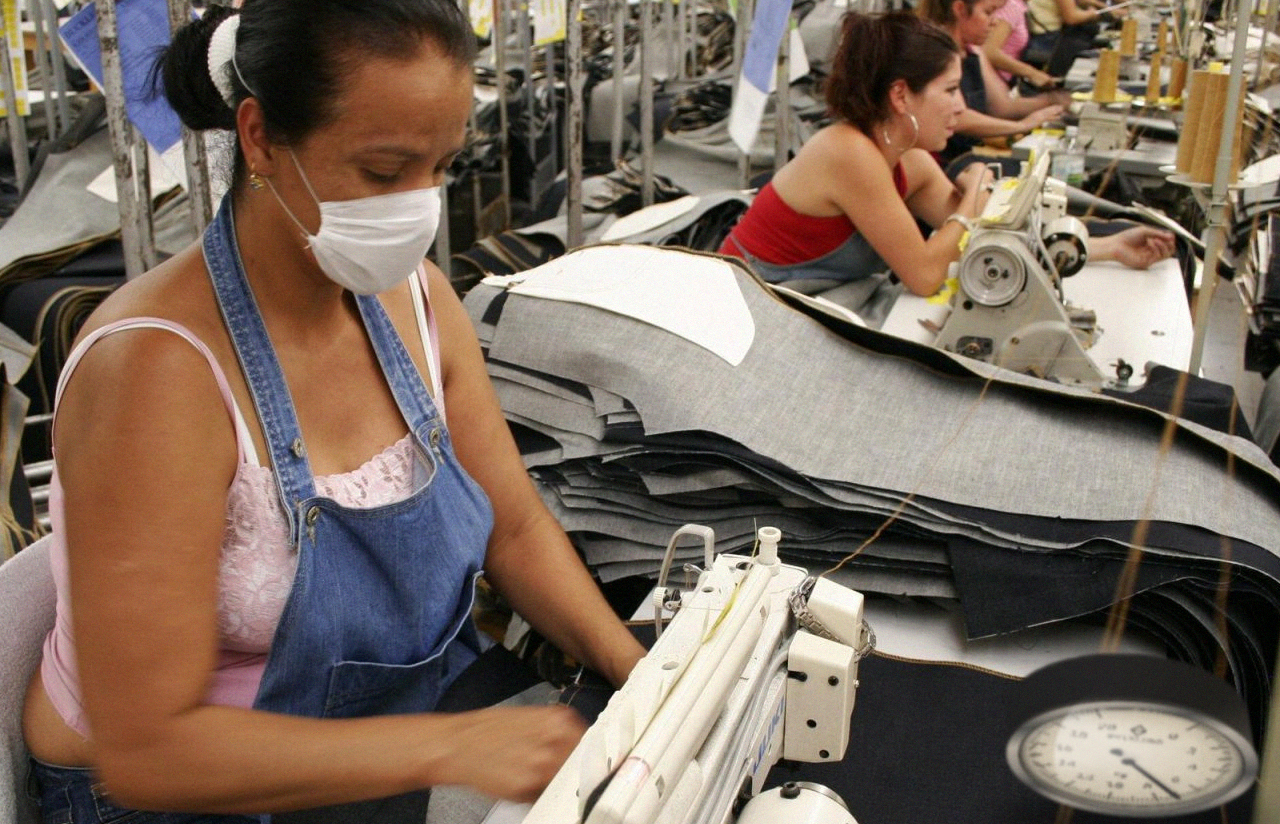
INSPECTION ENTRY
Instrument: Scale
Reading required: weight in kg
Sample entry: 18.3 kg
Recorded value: 7 kg
